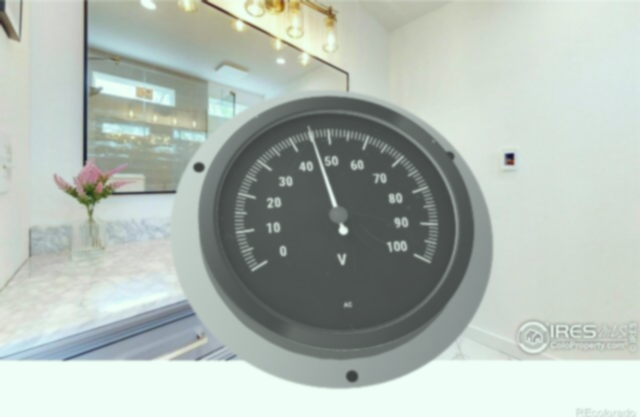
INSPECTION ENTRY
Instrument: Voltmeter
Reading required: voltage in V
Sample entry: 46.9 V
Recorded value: 45 V
